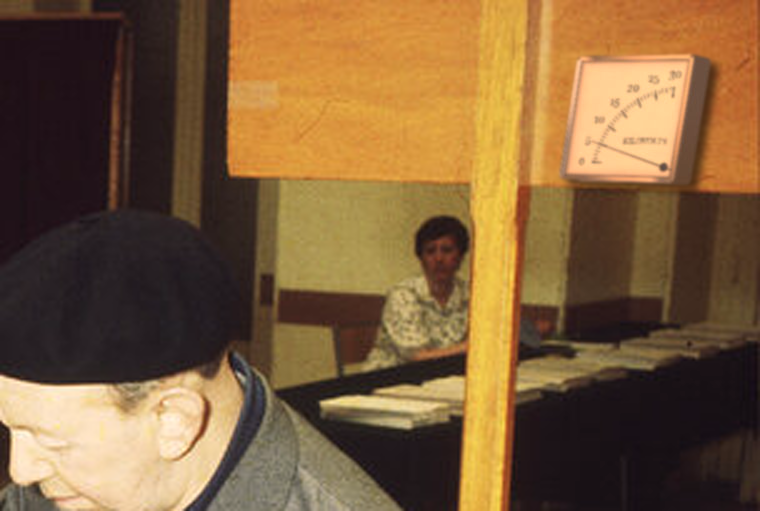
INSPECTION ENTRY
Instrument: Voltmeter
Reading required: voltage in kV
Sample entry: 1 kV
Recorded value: 5 kV
